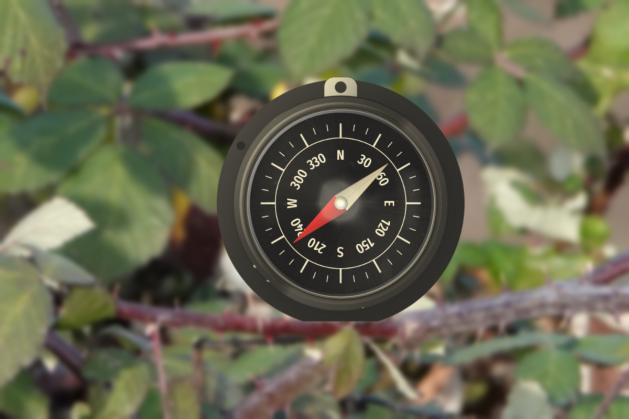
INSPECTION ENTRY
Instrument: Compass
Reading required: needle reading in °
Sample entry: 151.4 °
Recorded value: 230 °
